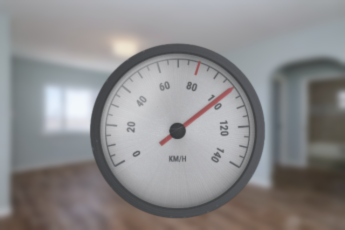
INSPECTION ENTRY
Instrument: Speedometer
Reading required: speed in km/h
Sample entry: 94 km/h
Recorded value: 100 km/h
